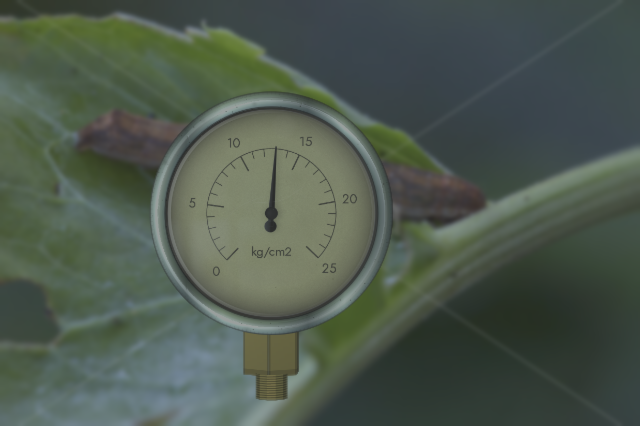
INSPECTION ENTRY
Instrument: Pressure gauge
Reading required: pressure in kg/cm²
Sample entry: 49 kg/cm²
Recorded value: 13 kg/cm²
